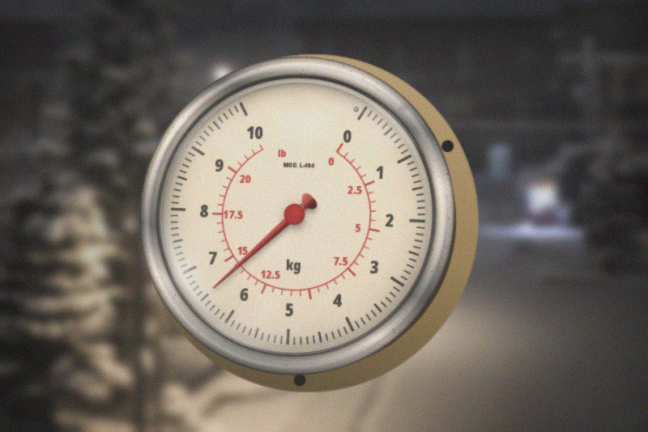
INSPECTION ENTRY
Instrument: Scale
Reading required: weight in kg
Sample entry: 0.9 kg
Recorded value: 6.5 kg
